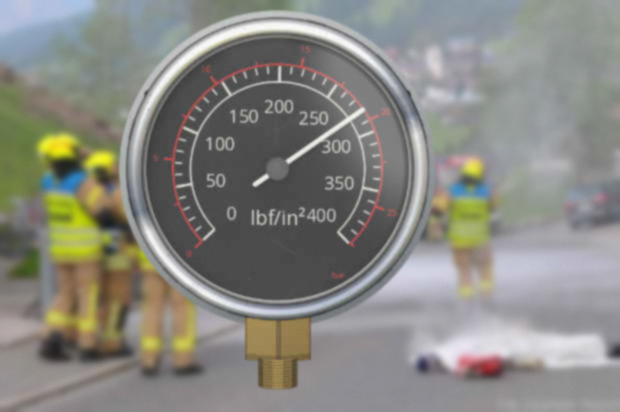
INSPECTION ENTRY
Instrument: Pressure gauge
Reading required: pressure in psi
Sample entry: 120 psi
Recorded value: 280 psi
